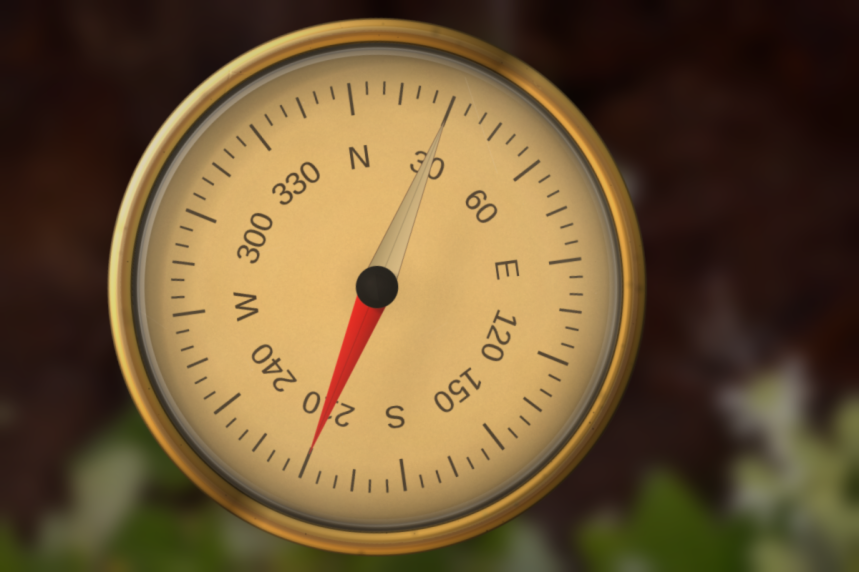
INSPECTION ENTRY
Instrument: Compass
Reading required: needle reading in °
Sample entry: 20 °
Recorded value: 210 °
